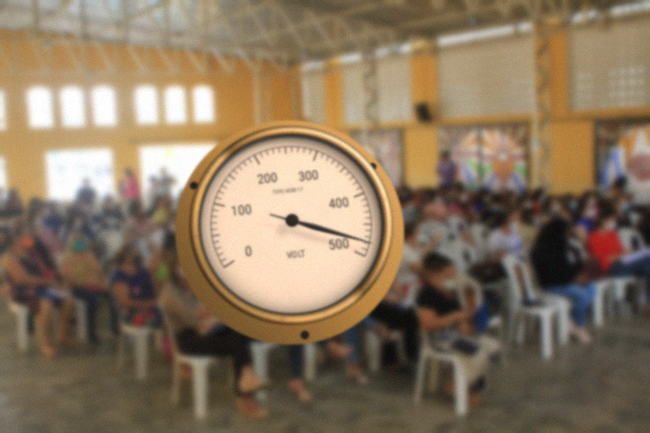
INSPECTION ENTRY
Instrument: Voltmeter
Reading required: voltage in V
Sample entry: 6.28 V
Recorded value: 480 V
